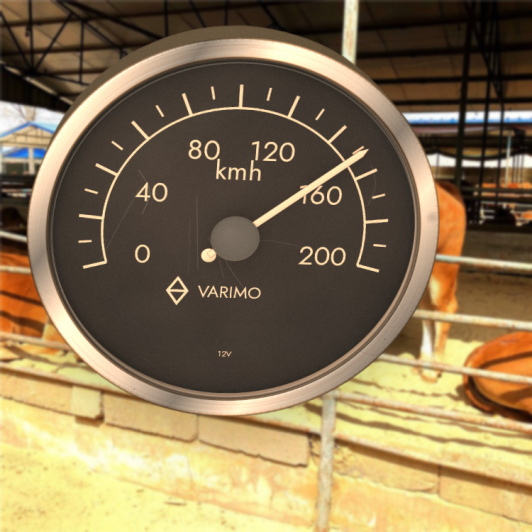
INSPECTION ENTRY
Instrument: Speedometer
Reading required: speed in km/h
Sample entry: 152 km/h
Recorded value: 150 km/h
